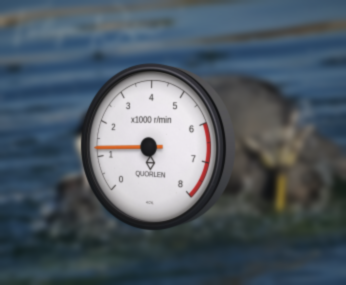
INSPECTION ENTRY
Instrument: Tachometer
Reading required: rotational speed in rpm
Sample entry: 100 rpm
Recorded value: 1250 rpm
